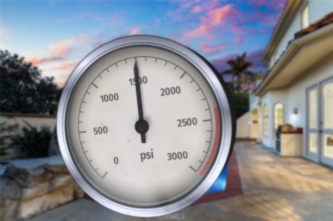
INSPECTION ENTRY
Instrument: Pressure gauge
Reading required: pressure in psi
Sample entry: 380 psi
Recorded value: 1500 psi
